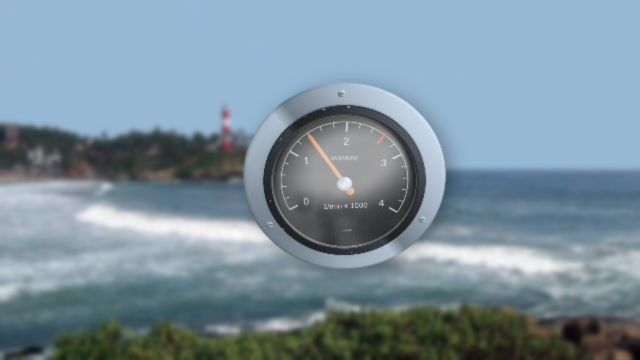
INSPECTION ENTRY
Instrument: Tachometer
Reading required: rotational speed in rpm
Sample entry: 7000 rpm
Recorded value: 1400 rpm
